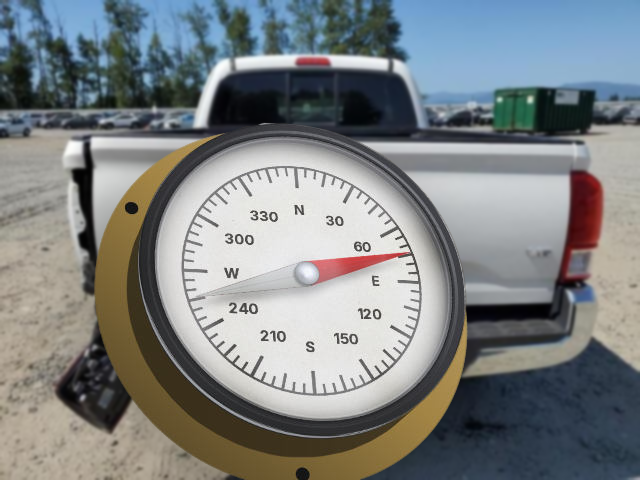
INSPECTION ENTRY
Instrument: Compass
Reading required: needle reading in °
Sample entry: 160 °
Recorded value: 75 °
